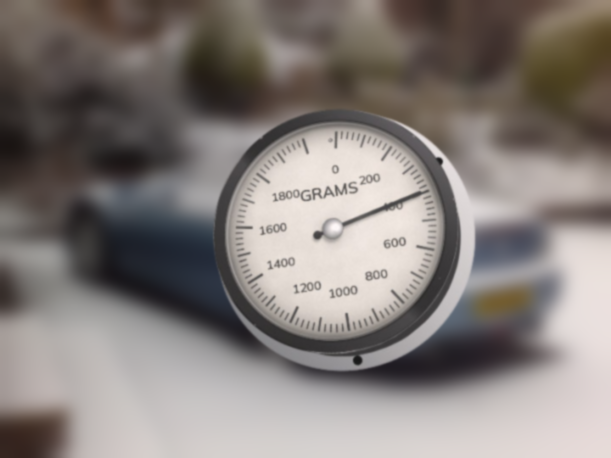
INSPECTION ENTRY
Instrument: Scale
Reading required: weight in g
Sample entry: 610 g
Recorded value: 400 g
